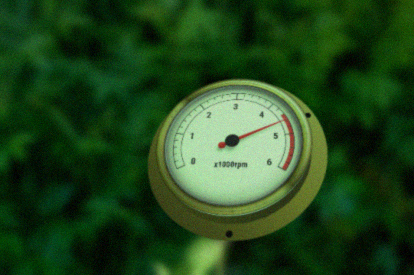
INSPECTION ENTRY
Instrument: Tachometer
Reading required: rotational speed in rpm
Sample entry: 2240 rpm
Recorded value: 4600 rpm
